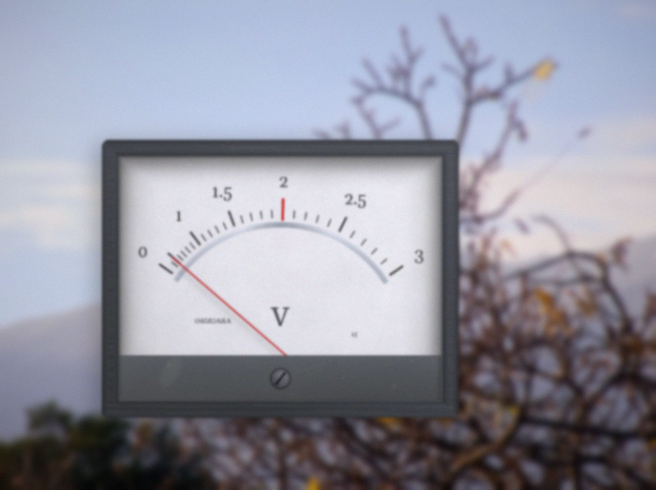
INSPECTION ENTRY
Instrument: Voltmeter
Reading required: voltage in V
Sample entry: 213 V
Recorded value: 0.5 V
